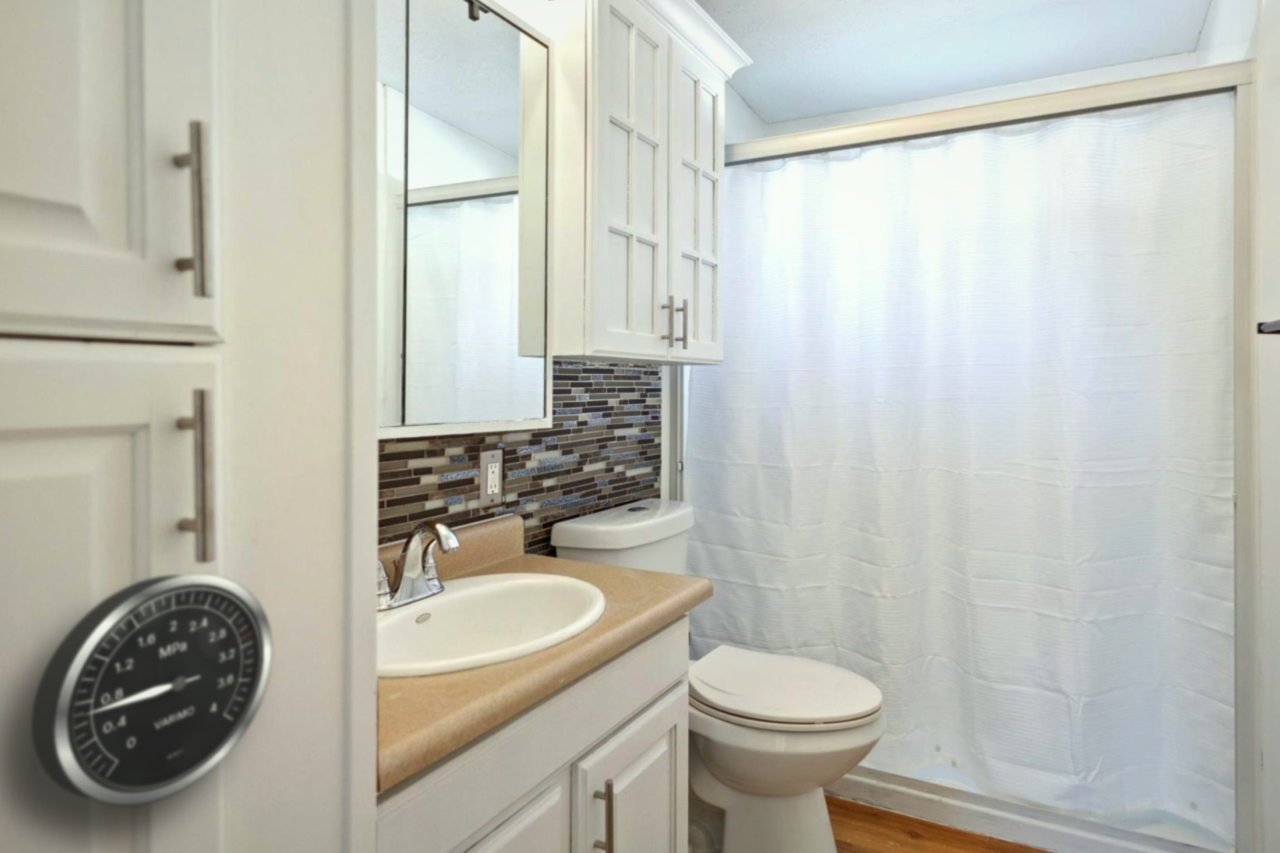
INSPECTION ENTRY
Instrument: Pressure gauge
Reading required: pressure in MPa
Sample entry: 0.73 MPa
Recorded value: 0.7 MPa
